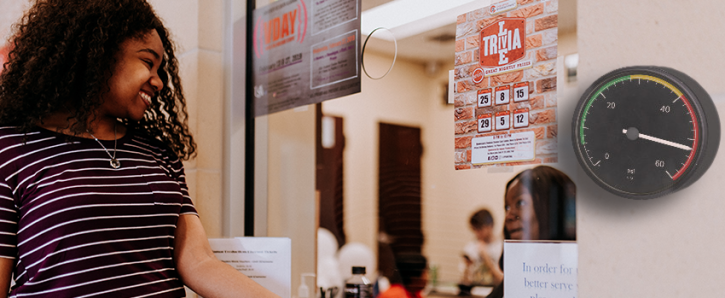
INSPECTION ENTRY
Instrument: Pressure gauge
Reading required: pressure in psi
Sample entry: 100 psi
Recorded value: 52 psi
